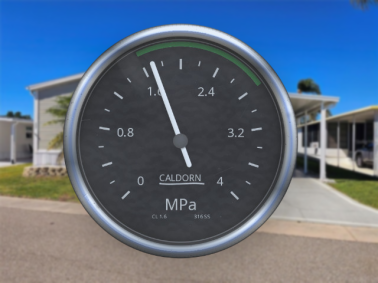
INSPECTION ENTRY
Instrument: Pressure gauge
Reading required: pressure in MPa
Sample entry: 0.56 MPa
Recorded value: 1.7 MPa
